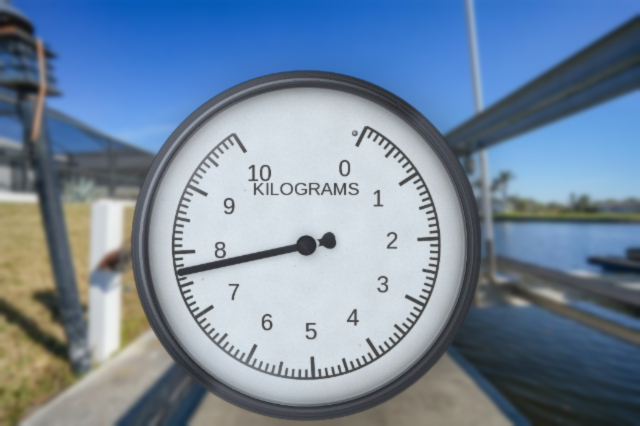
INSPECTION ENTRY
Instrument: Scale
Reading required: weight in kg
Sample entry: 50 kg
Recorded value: 7.7 kg
